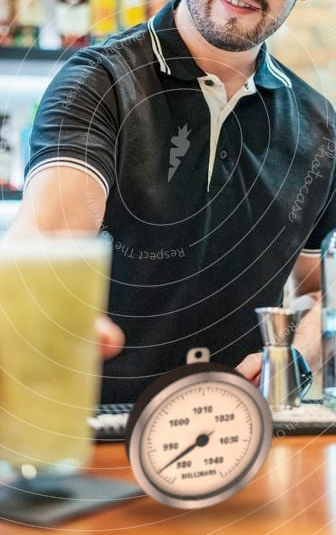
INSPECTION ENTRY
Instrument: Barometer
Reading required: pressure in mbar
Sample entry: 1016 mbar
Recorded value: 985 mbar
